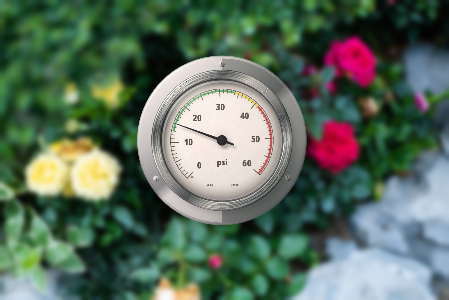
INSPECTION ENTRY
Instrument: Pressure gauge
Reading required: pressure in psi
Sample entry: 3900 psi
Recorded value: 15 psi
